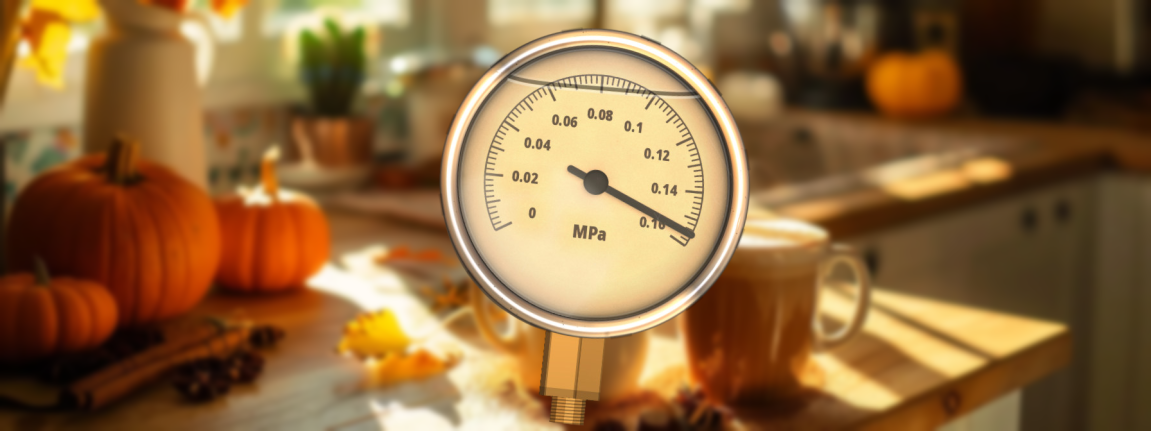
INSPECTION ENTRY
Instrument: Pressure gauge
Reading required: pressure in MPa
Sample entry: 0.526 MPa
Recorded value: 0.156 MPa
